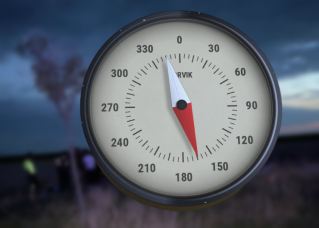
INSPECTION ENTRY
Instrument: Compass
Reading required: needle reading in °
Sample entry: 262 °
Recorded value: 165 °
